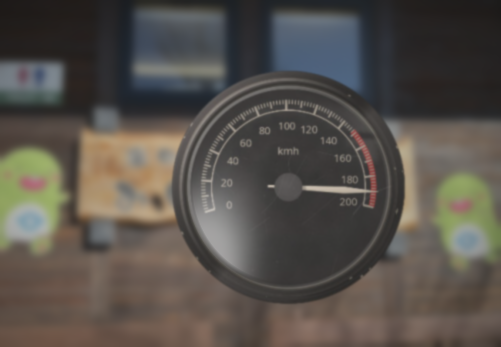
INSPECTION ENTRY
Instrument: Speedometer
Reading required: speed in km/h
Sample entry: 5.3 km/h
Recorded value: 190 km/h
